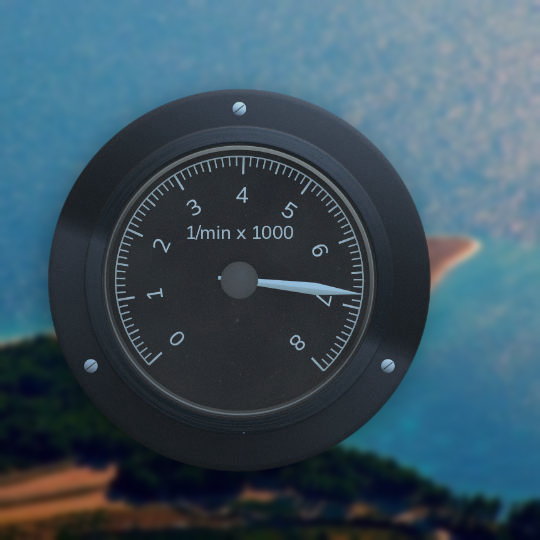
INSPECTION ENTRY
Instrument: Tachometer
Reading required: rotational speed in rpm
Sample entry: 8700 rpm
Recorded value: 6800 rpm
